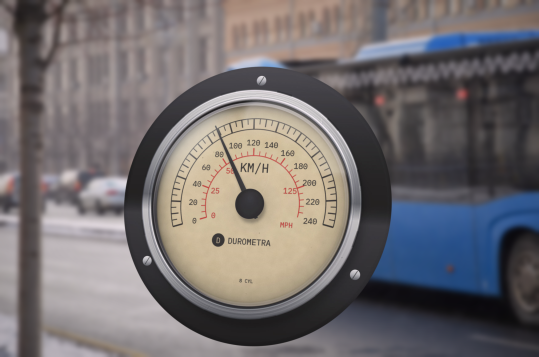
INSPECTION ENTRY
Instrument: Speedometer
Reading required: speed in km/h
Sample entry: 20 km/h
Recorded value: 90 km/h
